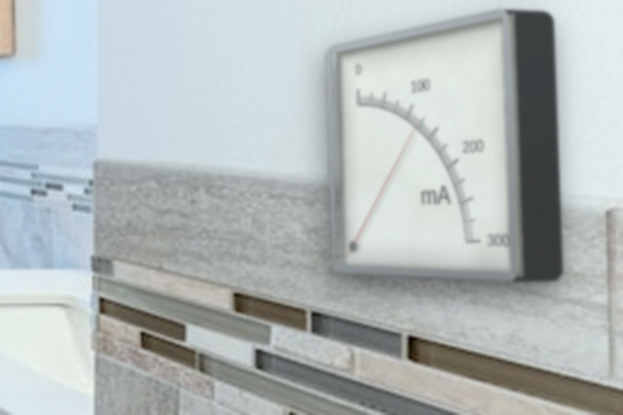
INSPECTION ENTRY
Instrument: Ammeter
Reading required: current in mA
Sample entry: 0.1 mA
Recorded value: 125 mA
